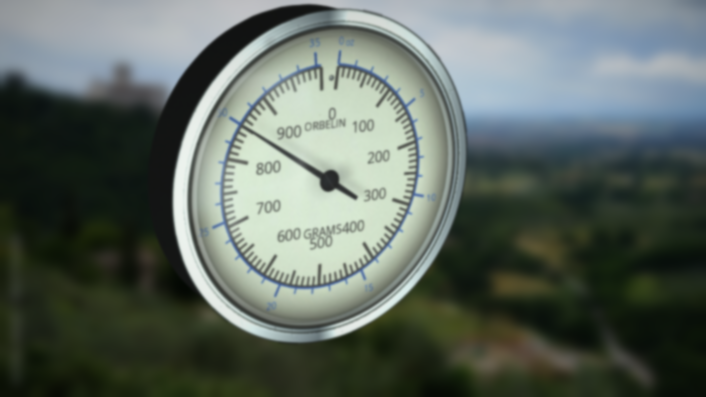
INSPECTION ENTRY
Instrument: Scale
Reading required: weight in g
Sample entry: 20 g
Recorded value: 850 g
